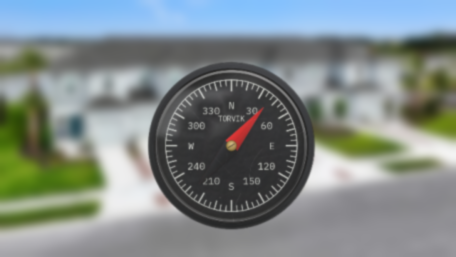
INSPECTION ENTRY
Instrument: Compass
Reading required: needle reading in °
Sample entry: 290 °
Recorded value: 40 °
